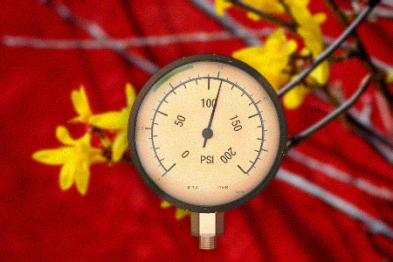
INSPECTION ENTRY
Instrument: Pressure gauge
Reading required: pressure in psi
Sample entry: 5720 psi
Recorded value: 110 psi
